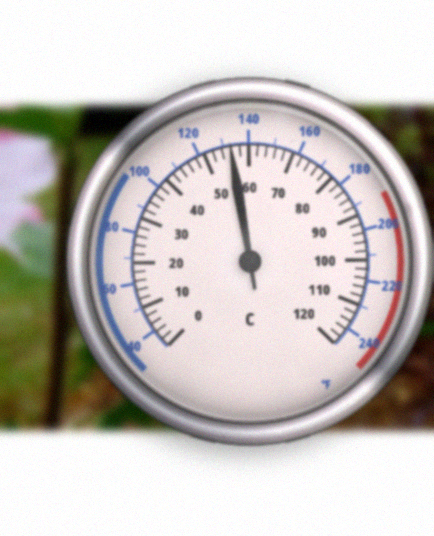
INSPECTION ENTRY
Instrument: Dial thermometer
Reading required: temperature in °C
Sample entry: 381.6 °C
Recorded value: 56 °C
